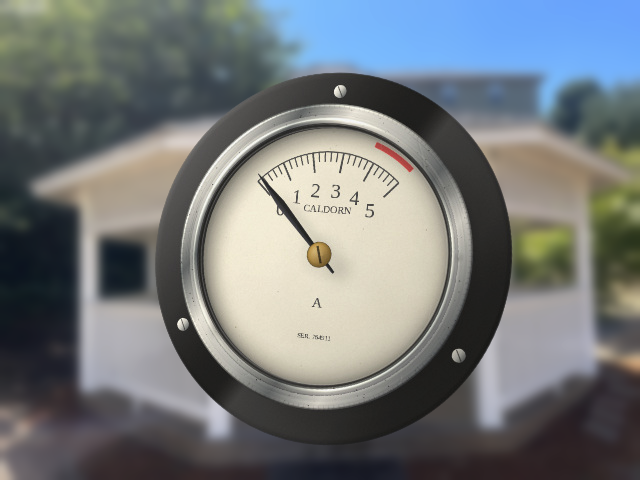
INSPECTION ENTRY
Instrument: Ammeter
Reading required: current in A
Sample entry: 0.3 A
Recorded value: 0.2 A
